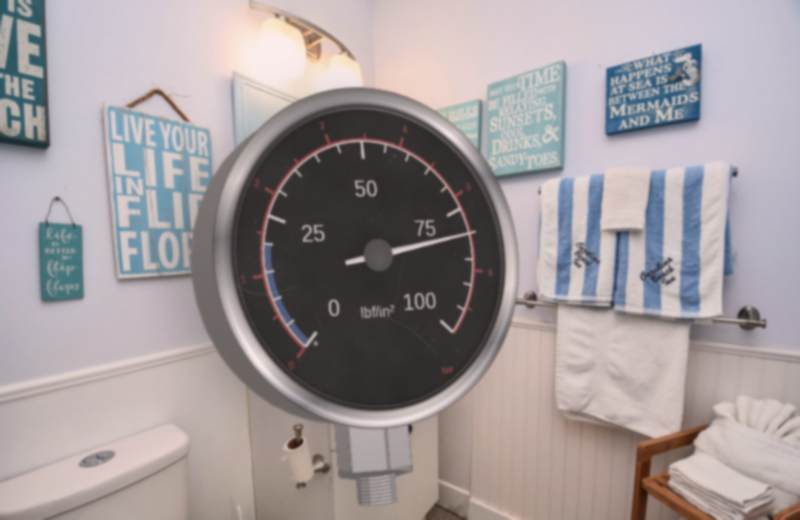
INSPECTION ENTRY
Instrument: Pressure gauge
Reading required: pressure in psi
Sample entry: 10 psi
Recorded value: 80 psi
